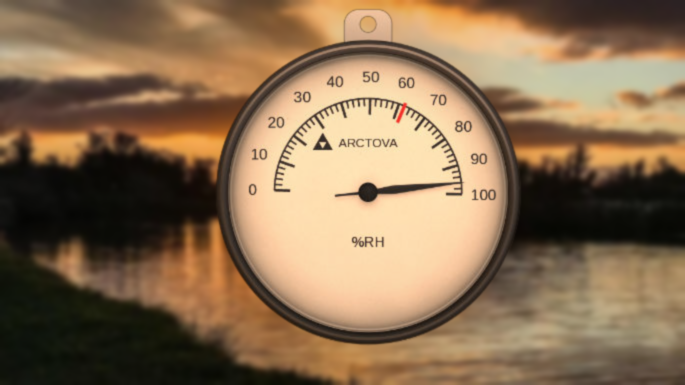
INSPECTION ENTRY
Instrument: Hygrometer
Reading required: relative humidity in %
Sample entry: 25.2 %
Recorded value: 96 %
